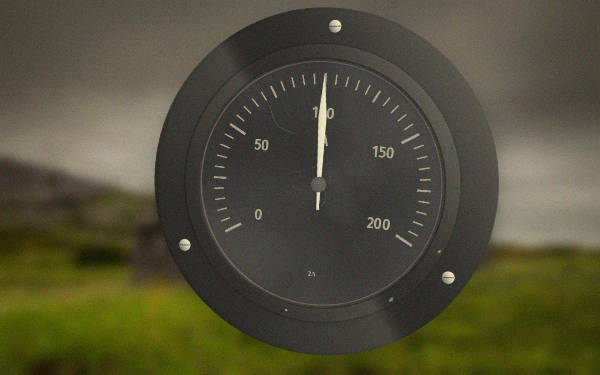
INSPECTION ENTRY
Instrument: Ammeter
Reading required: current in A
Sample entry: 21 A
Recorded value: 100 A
